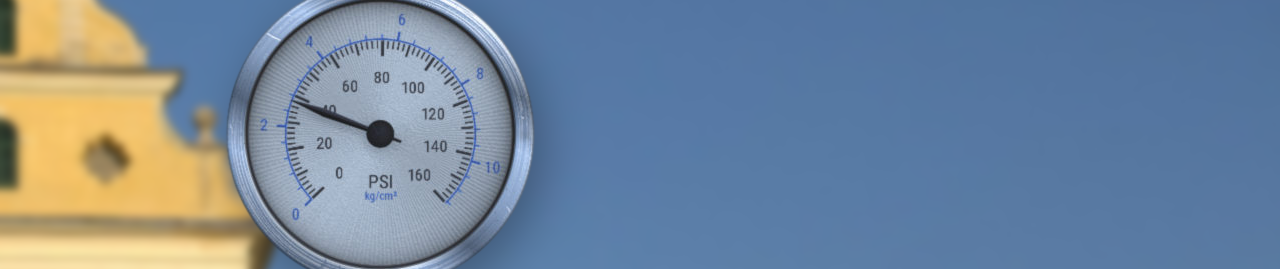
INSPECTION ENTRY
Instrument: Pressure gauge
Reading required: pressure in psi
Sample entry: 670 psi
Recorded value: 38 psi
